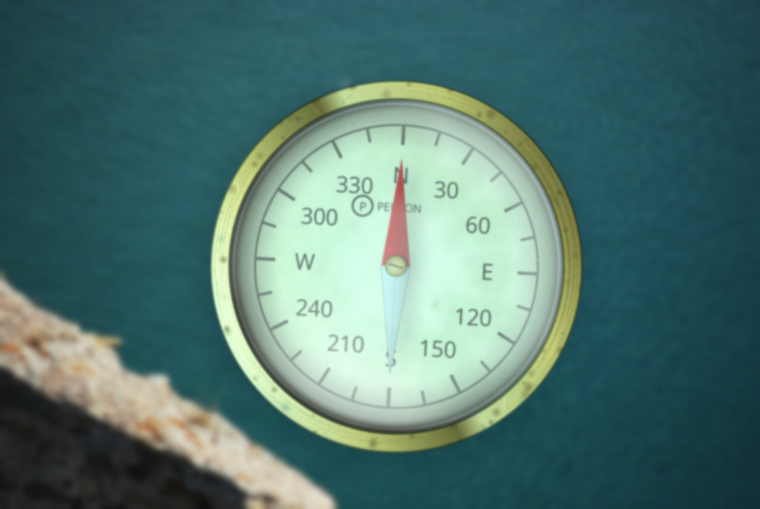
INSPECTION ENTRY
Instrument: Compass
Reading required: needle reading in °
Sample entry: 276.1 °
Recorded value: 0 °
